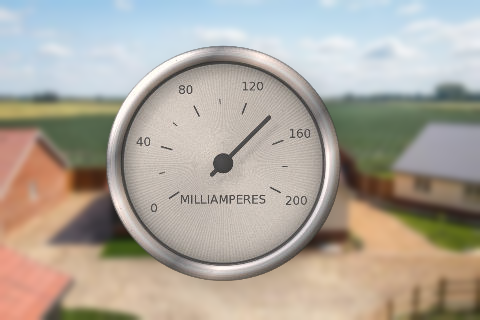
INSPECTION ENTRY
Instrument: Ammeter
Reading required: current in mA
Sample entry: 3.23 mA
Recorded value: 140 mA
